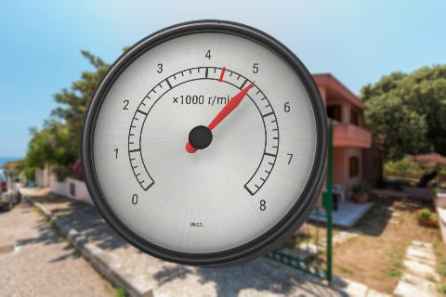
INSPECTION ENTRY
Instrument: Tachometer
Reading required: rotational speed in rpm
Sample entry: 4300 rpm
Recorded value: 5200 rpm
